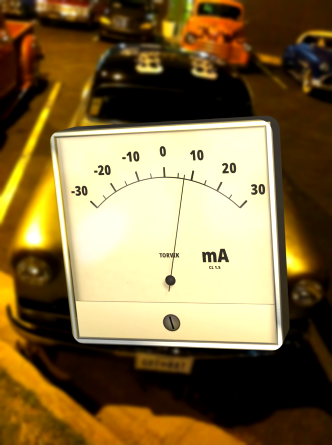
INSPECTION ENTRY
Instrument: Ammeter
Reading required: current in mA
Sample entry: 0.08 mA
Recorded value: 7.5 mA
